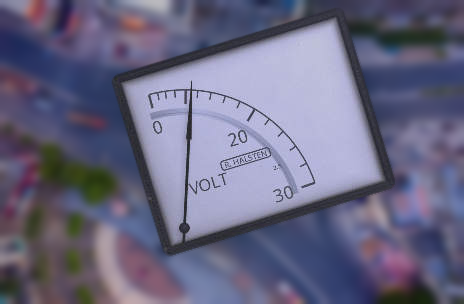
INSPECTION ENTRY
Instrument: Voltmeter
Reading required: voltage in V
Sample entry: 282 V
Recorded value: 11 V
